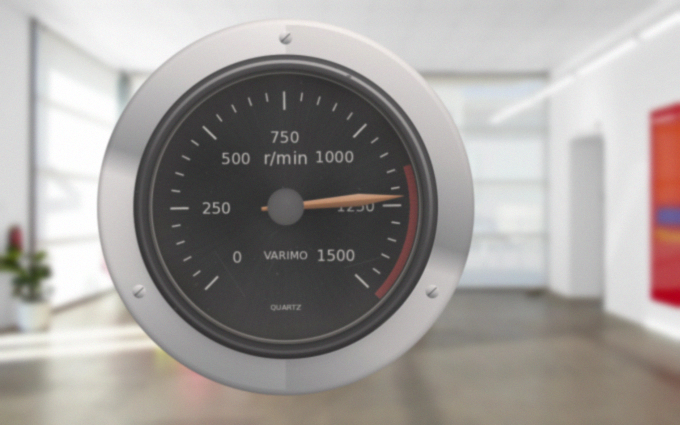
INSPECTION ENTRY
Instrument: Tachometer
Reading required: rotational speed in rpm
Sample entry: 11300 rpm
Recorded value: 1225 rpm
